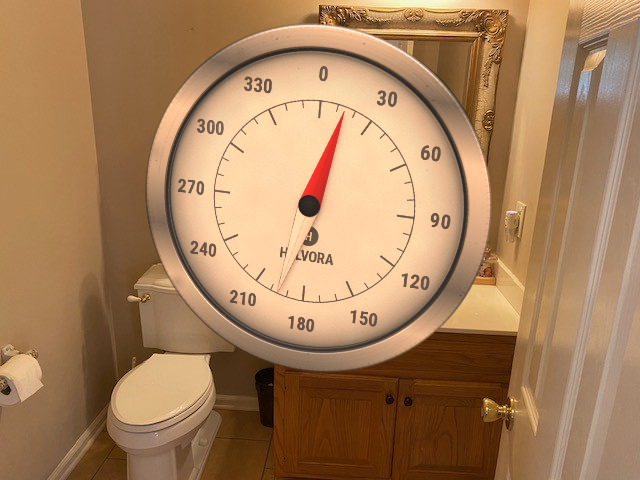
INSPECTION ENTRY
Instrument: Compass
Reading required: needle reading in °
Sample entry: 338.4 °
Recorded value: 15 °
